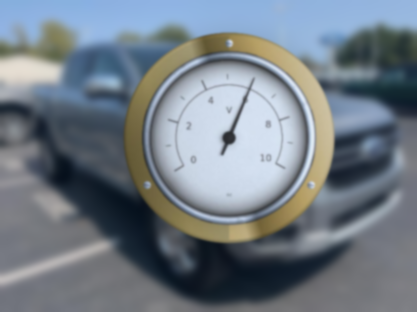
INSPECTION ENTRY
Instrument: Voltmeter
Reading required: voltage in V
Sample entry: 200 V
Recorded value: 6 V
